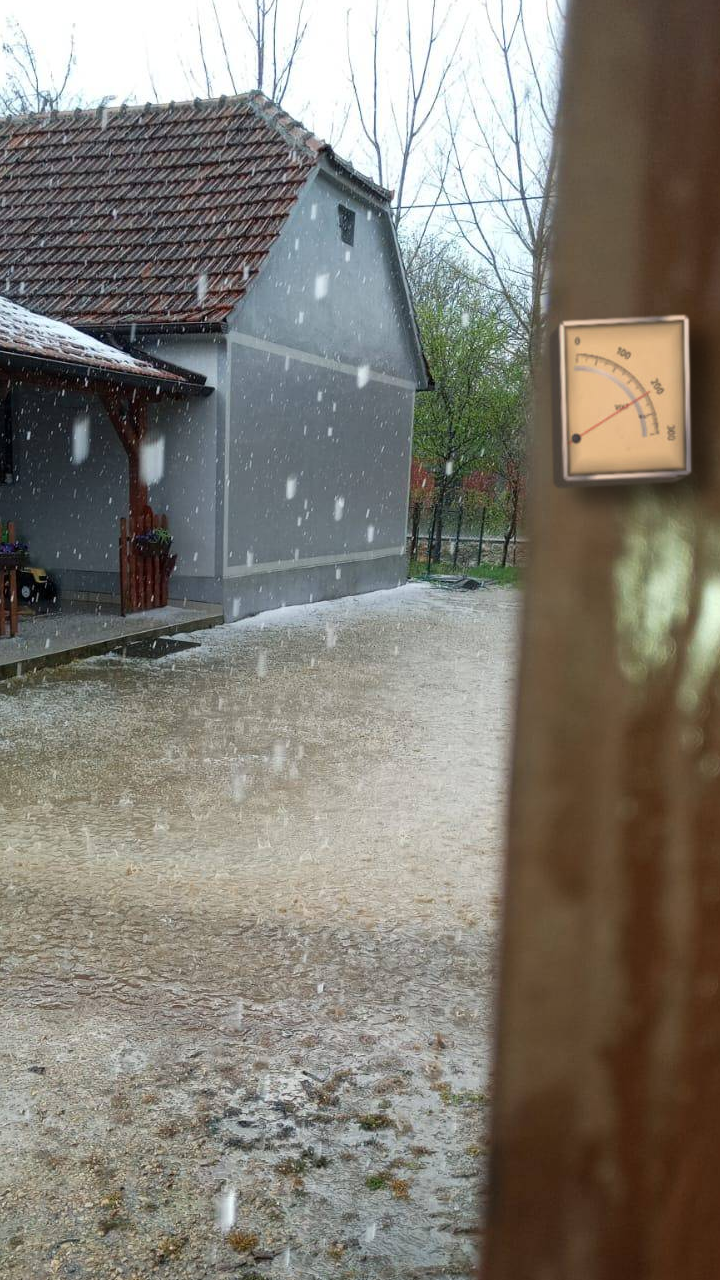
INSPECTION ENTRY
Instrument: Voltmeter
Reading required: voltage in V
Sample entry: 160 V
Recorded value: 200 V
